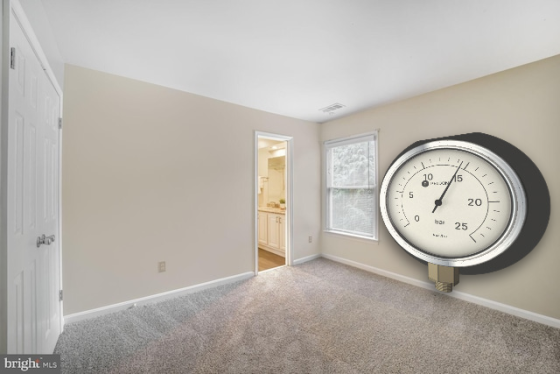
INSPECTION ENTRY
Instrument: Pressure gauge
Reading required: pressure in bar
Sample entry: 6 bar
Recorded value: 14.5 bar
